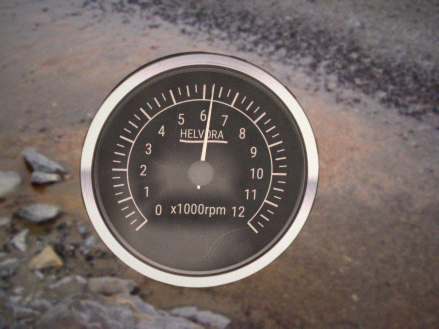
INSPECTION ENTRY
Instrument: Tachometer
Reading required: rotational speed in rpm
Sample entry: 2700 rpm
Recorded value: 6250 rpm
